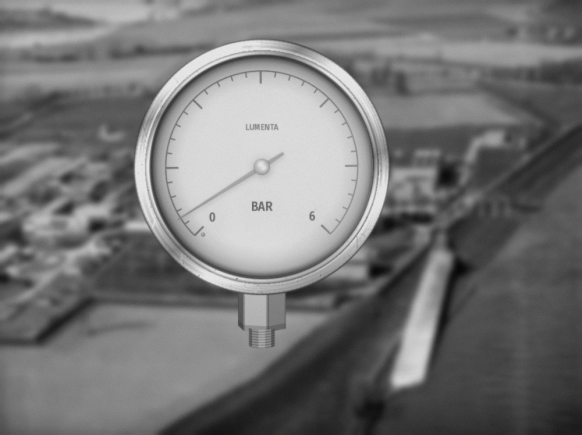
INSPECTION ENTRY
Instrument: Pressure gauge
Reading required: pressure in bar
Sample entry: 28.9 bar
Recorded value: 0.3 bar
